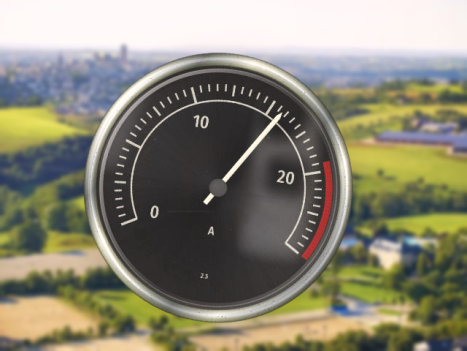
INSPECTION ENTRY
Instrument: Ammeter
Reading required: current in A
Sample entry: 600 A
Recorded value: 15.75 A
